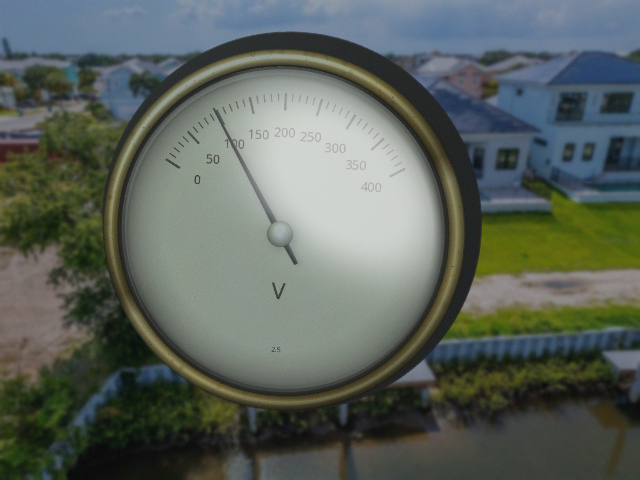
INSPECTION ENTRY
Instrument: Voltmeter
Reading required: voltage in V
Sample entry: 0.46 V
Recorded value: 100 V
